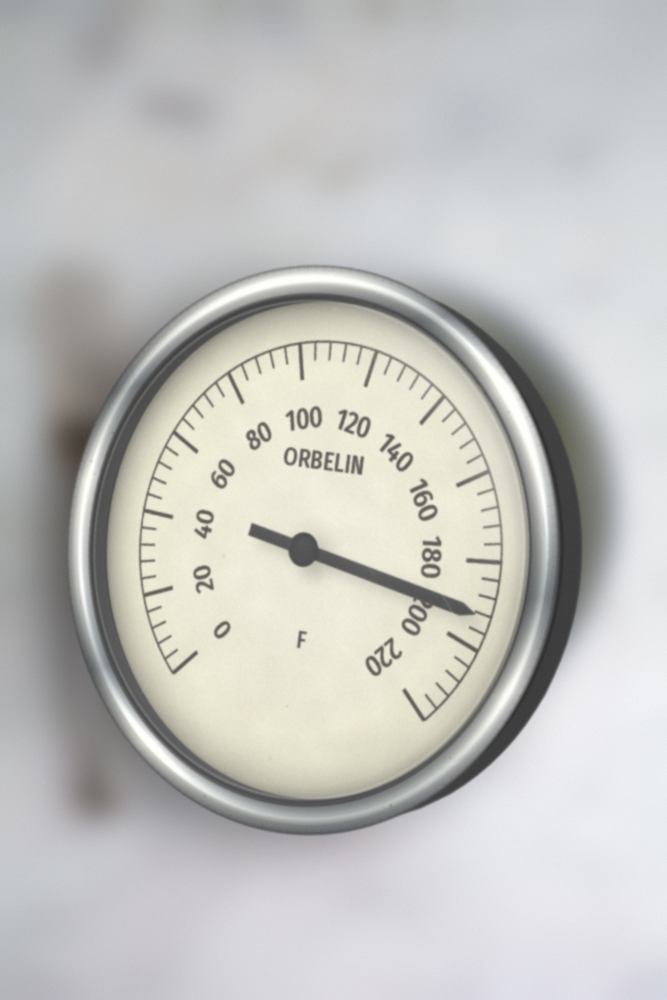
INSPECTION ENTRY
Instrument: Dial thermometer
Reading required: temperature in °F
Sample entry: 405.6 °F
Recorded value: 192 °F
